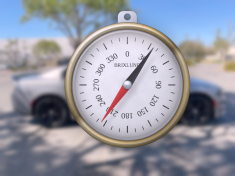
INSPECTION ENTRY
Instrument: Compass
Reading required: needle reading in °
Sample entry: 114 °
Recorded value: 215 °
